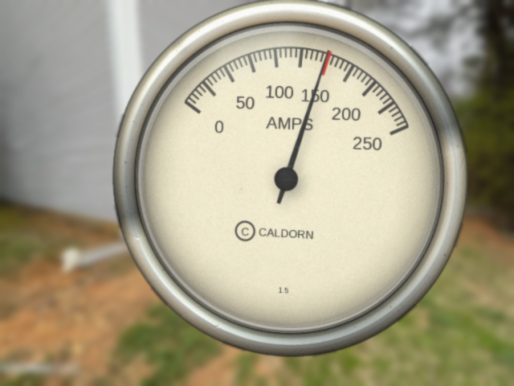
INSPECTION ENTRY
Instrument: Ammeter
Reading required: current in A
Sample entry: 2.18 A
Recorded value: 150 A
